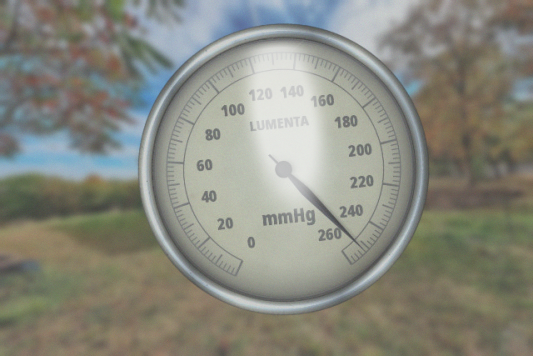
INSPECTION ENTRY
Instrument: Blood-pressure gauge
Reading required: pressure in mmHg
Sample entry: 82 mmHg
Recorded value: 252 mmHg
